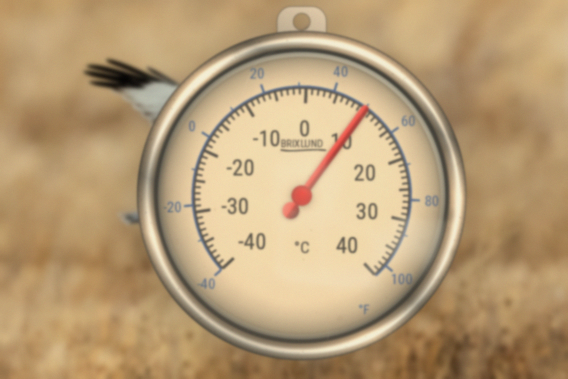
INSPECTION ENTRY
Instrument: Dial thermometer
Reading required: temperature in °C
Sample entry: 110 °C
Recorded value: 10 °C
